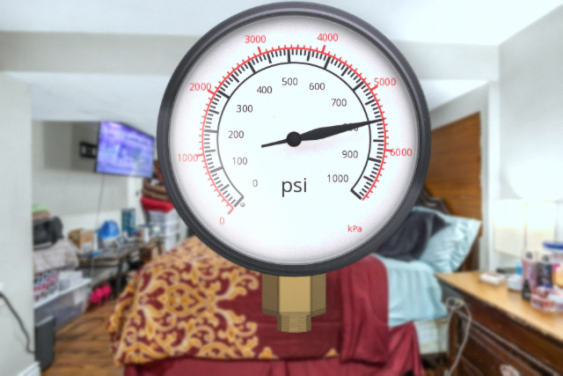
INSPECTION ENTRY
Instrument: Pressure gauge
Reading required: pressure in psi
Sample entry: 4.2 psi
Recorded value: 800 psi
